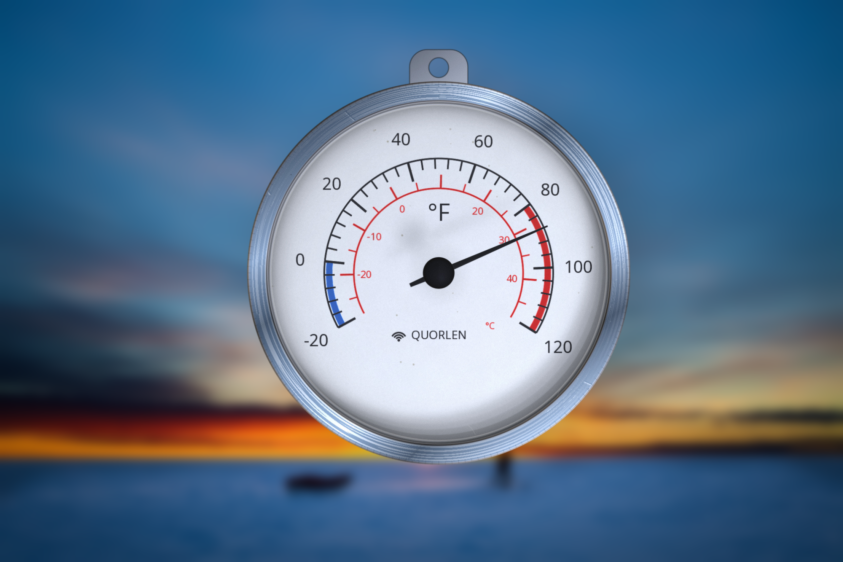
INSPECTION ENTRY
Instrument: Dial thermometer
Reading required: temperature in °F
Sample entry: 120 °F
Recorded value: 88 °F
